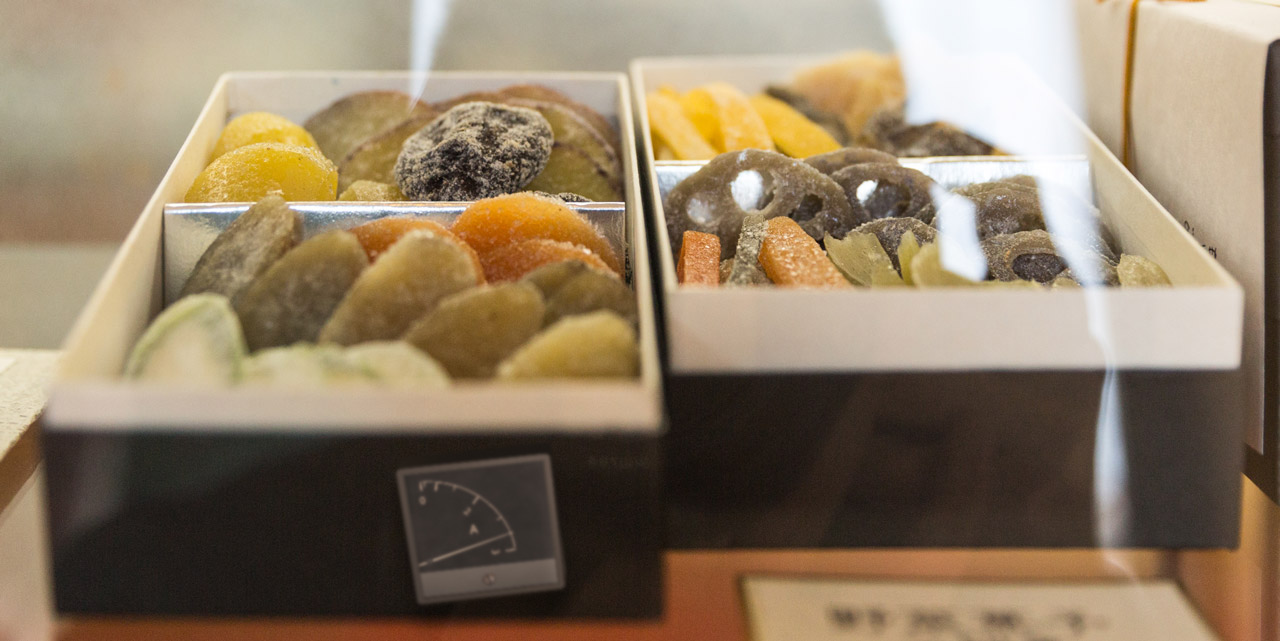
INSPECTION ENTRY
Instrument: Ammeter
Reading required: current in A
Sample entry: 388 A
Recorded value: 2.75 A
